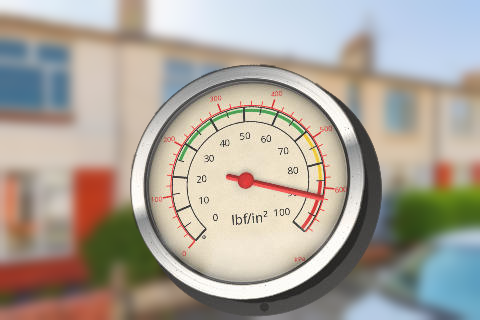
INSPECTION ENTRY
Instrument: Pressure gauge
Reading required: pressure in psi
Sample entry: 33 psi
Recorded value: 90 psi
